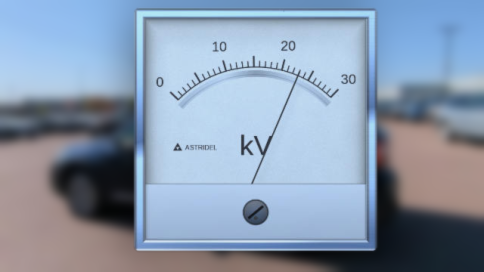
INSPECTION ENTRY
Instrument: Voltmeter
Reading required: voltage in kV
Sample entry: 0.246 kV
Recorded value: 23 kV
